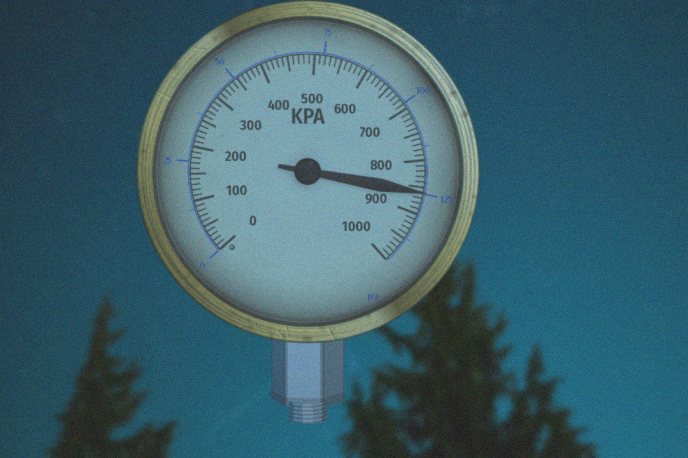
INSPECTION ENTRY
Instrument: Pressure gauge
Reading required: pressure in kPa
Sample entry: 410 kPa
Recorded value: 860 kPa
